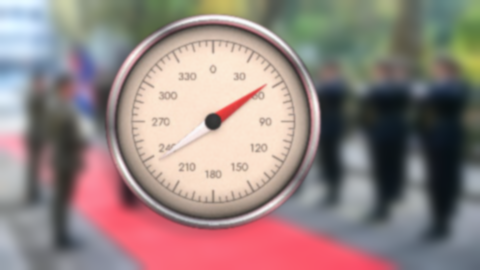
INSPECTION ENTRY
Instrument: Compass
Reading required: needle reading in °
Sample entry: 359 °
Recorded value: 55 °
